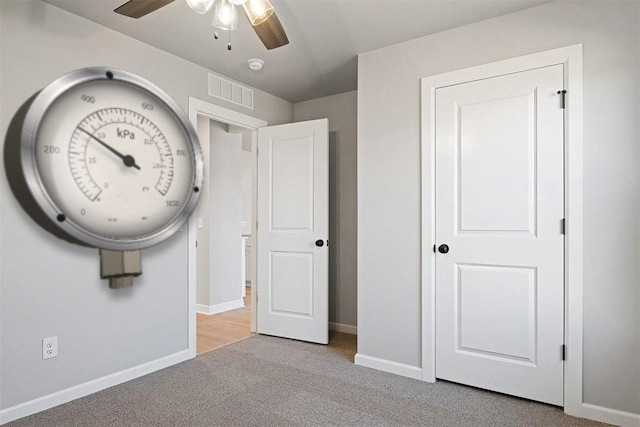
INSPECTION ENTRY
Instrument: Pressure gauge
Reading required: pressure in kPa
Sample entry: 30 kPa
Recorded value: 300 kPa
